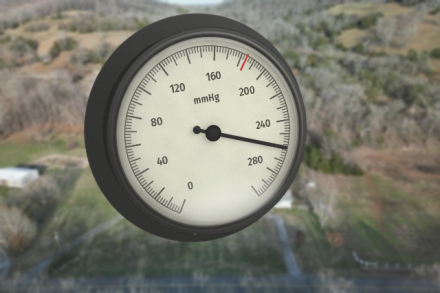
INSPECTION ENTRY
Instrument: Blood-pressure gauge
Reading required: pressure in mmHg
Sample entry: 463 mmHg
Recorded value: 260 mmHg
